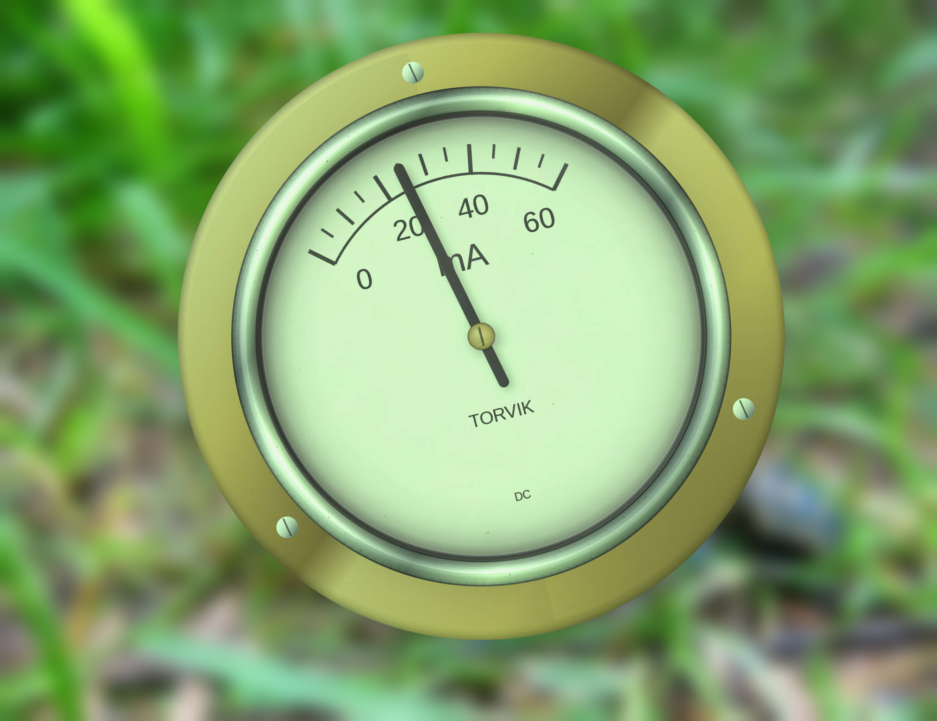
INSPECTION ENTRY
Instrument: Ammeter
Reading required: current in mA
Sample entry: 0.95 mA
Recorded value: 25 mA
